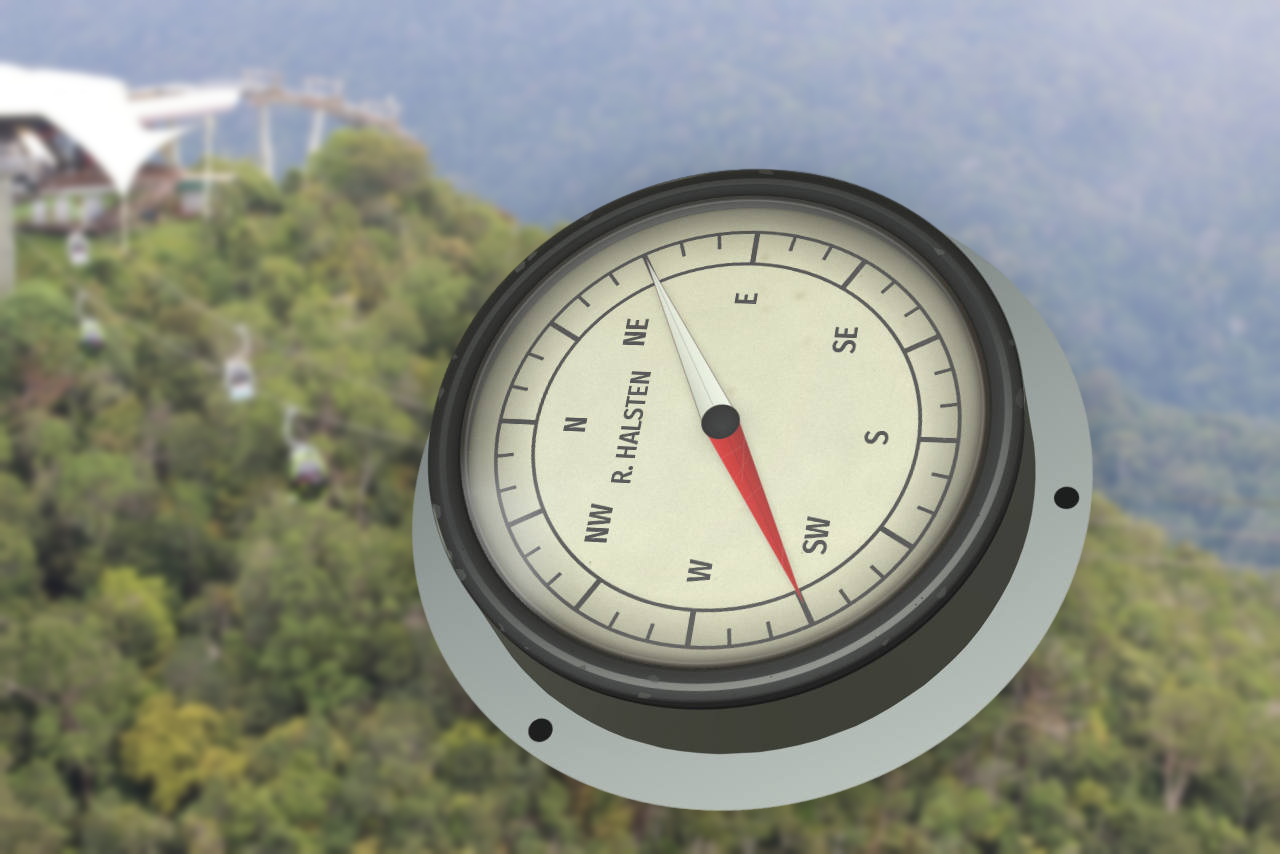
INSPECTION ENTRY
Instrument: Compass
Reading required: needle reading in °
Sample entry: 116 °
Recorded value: 240 °
